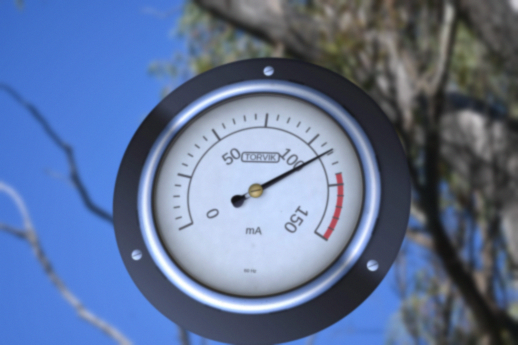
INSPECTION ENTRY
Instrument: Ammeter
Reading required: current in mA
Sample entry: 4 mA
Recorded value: 110 mA
